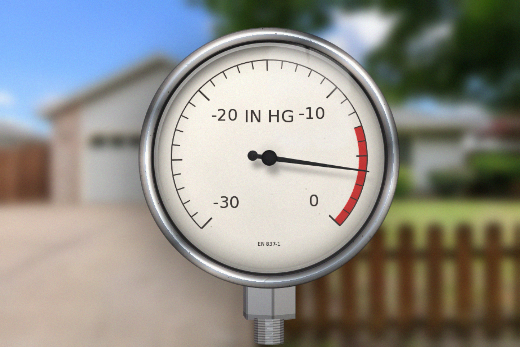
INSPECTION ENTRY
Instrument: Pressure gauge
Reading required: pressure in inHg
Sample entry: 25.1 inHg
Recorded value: -4 inHg
